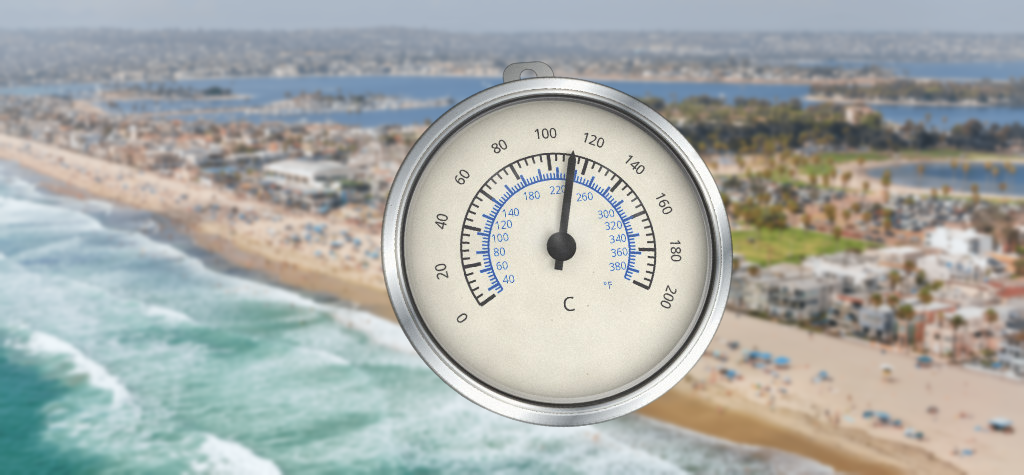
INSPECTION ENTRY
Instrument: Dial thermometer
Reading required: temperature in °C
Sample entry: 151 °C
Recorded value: 112 °C
